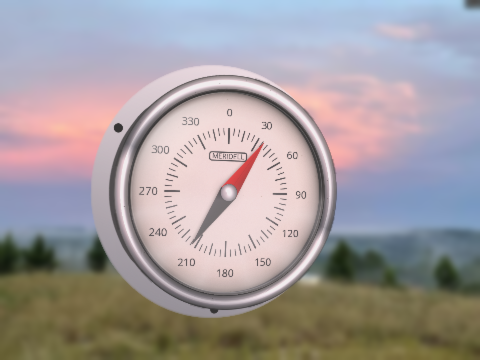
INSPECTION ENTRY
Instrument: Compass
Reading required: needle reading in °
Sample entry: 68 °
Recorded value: 35 °
